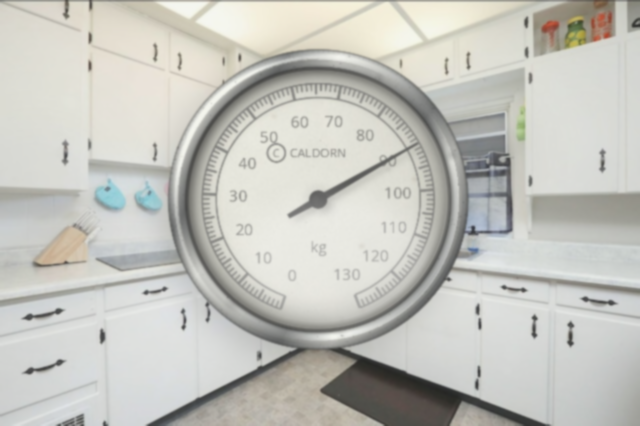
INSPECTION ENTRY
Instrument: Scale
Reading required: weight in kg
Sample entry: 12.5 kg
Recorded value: 90 kg
